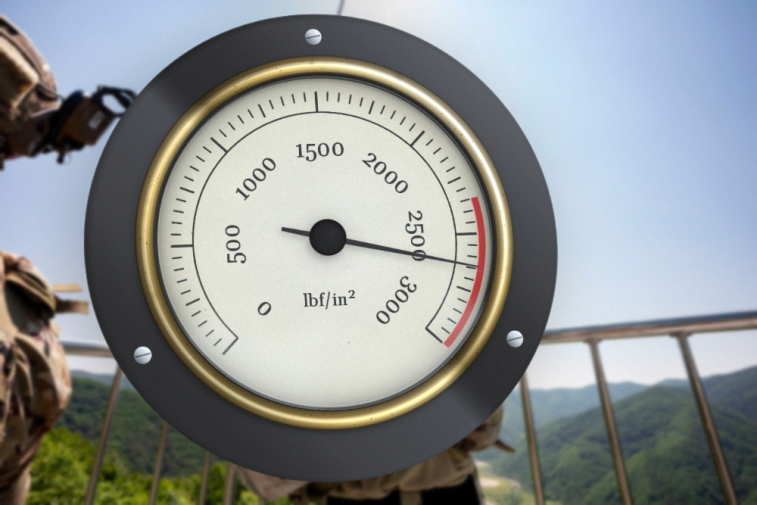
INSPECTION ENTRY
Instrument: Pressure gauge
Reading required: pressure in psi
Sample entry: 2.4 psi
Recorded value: 2650 psi
